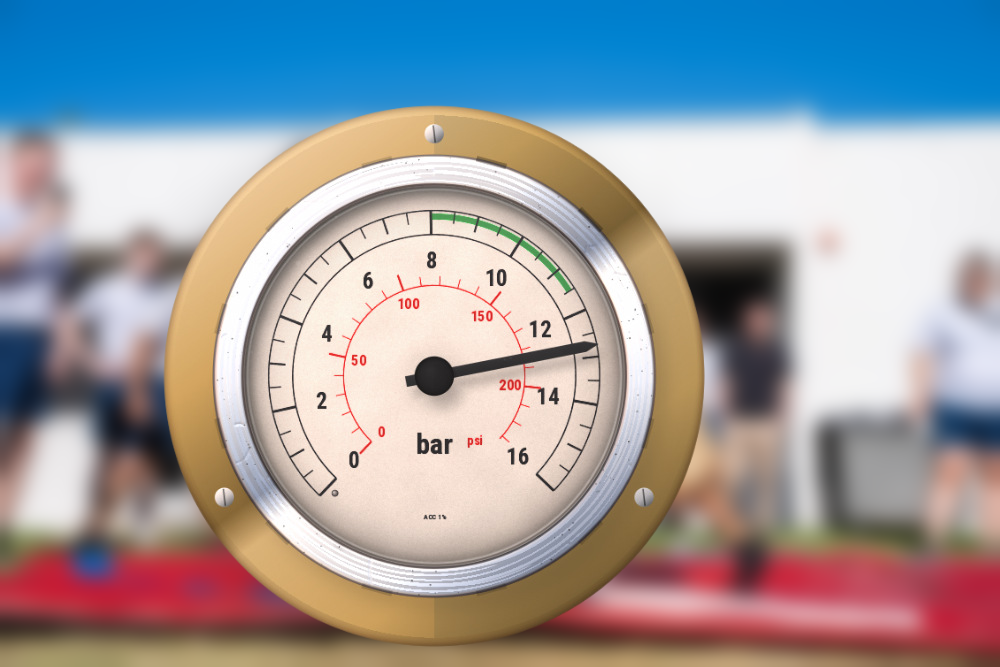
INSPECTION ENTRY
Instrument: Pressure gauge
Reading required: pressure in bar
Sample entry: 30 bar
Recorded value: 12.75 bar
